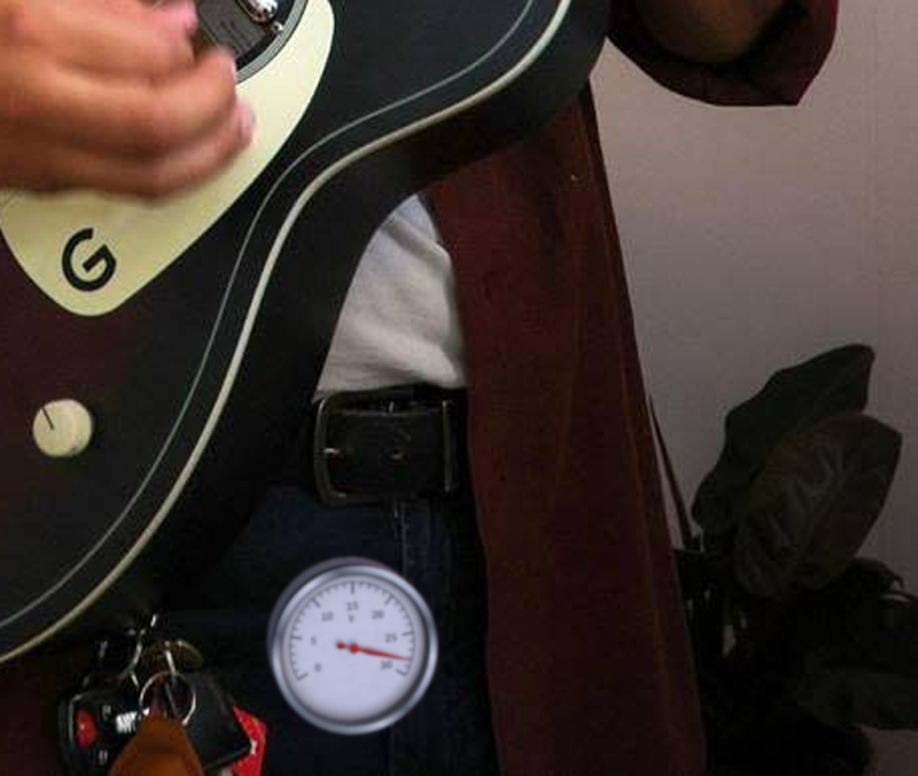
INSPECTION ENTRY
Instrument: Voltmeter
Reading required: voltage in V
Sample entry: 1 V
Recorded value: 28 V
